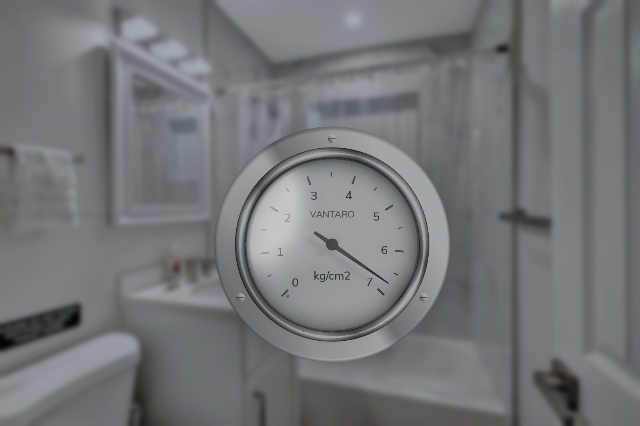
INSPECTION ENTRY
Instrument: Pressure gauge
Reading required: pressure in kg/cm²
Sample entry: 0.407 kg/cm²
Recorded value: 6.75 kg/cm²
